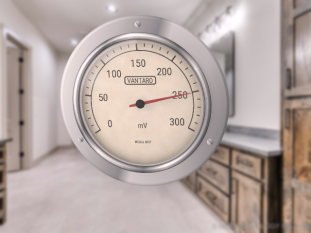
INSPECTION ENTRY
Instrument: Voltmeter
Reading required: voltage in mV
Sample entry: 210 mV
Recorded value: 250 mV
